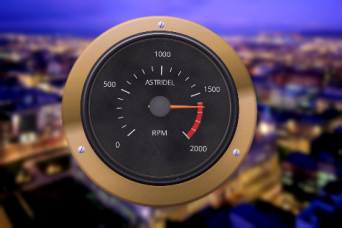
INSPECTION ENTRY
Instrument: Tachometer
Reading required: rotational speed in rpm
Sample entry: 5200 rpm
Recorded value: 1650 rpm
